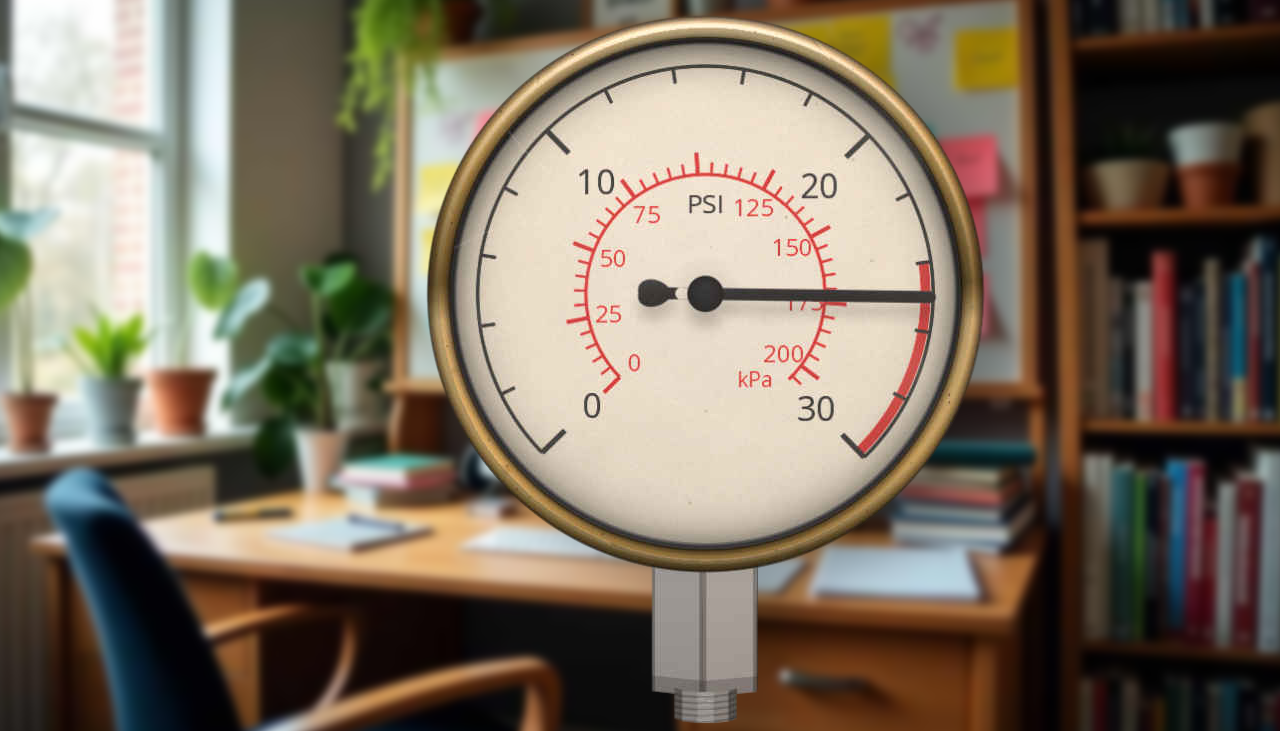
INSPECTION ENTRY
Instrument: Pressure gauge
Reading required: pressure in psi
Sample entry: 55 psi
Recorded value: 25 psi
